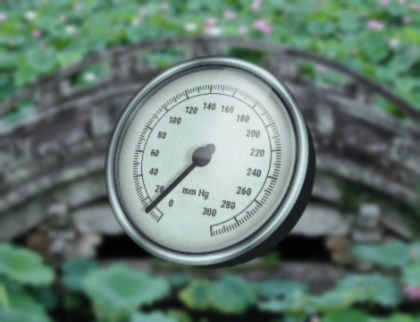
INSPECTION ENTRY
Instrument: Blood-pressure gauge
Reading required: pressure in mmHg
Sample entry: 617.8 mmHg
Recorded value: 10 mmHg
